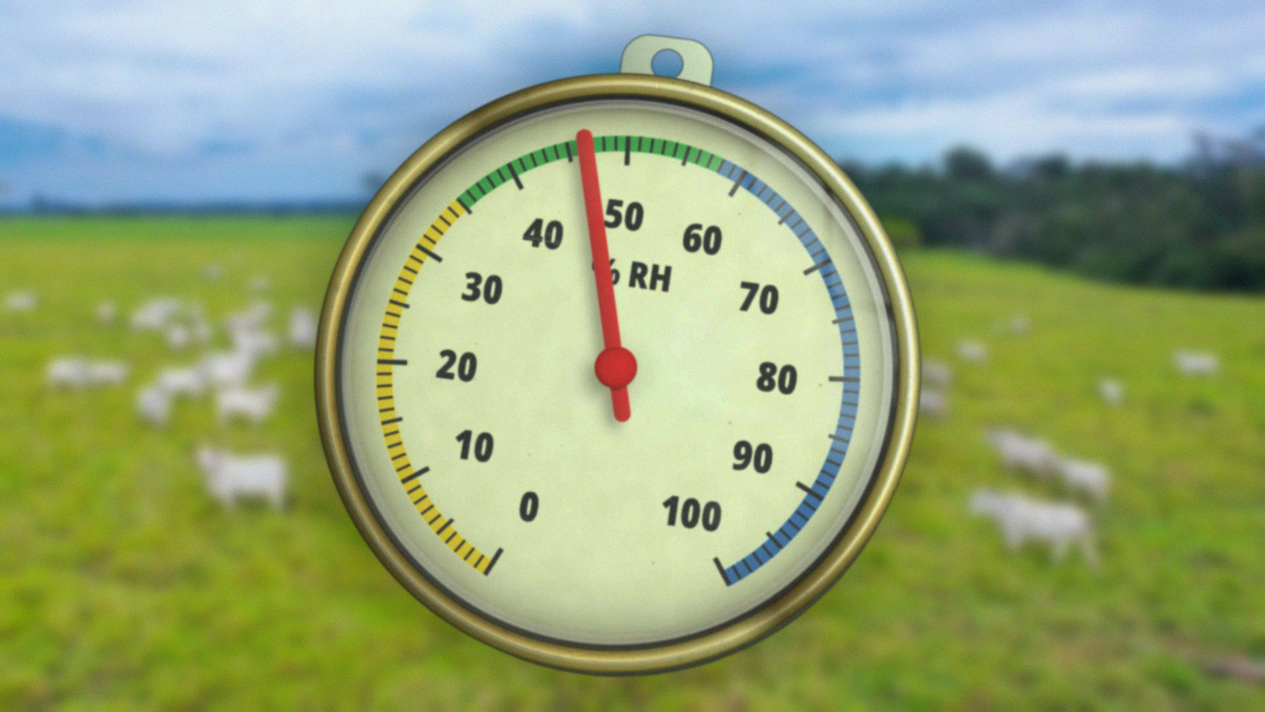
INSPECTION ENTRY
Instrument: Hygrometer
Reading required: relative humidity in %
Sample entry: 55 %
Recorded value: 46.5 %
